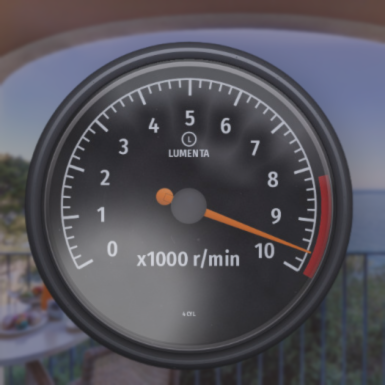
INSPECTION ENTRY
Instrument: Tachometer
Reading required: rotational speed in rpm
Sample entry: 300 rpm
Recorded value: 9600 rpm
